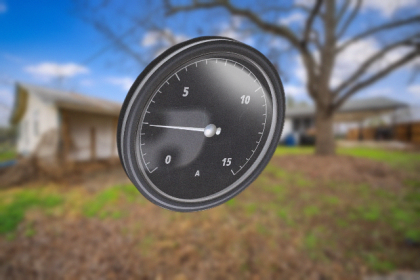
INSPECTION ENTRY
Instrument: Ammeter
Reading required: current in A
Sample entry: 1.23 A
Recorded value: 2.5 A
